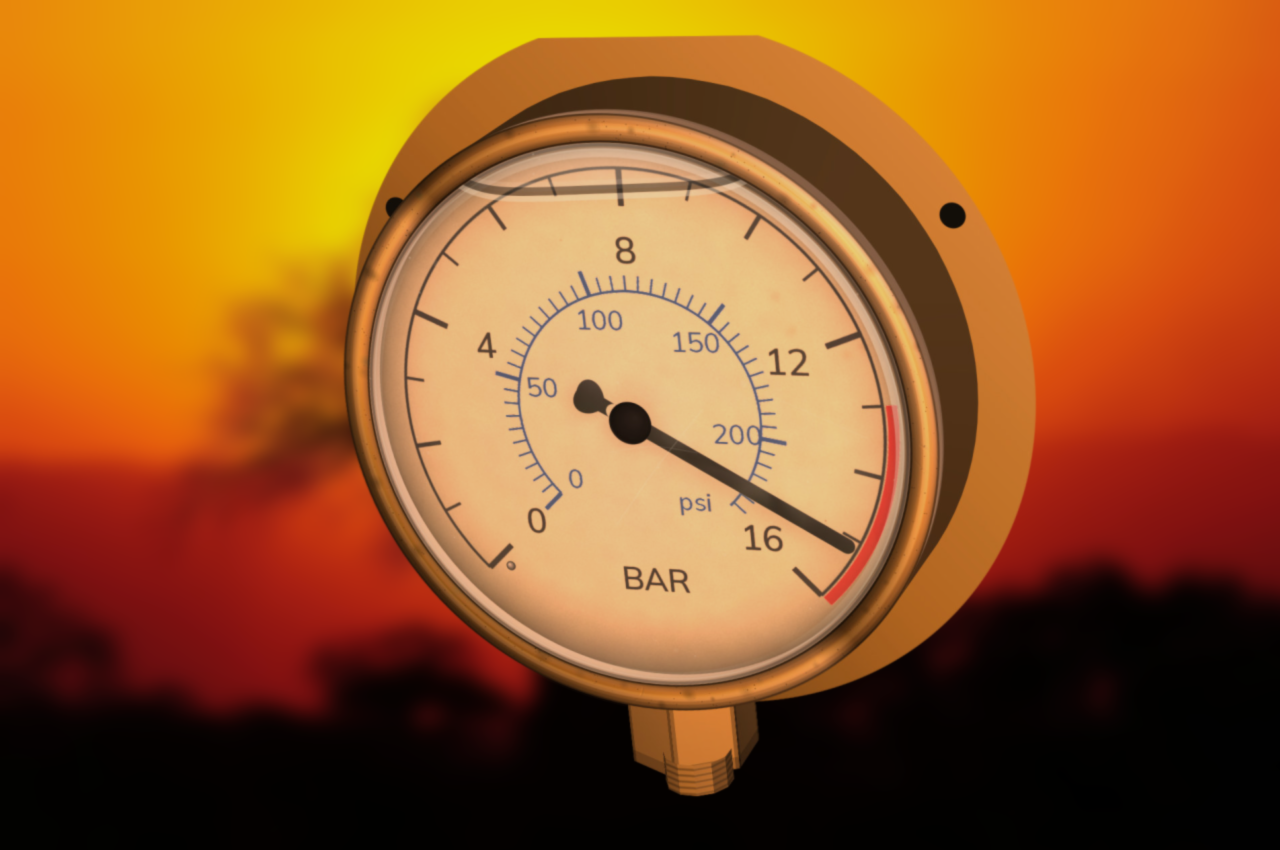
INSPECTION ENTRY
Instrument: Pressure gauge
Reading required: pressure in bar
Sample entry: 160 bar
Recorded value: 15 bar
